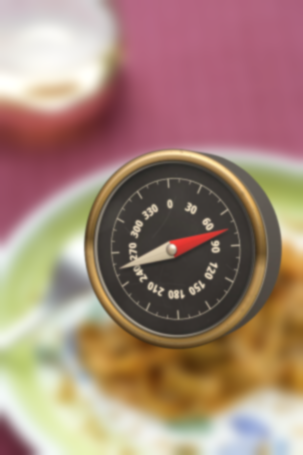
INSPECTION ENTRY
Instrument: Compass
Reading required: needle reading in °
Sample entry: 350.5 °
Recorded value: 75 °
